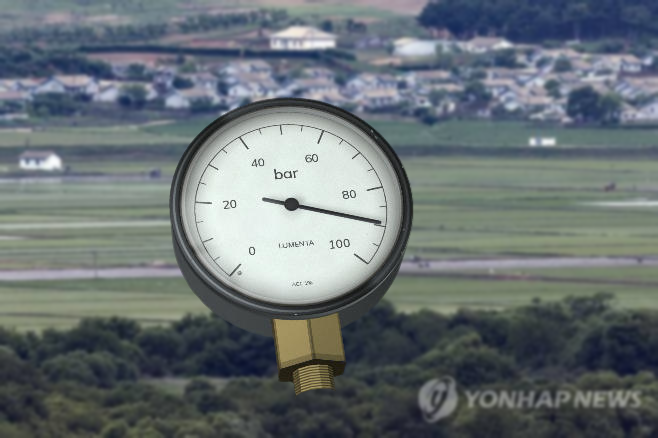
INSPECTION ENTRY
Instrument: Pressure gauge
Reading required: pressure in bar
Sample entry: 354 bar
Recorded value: 90 bar
